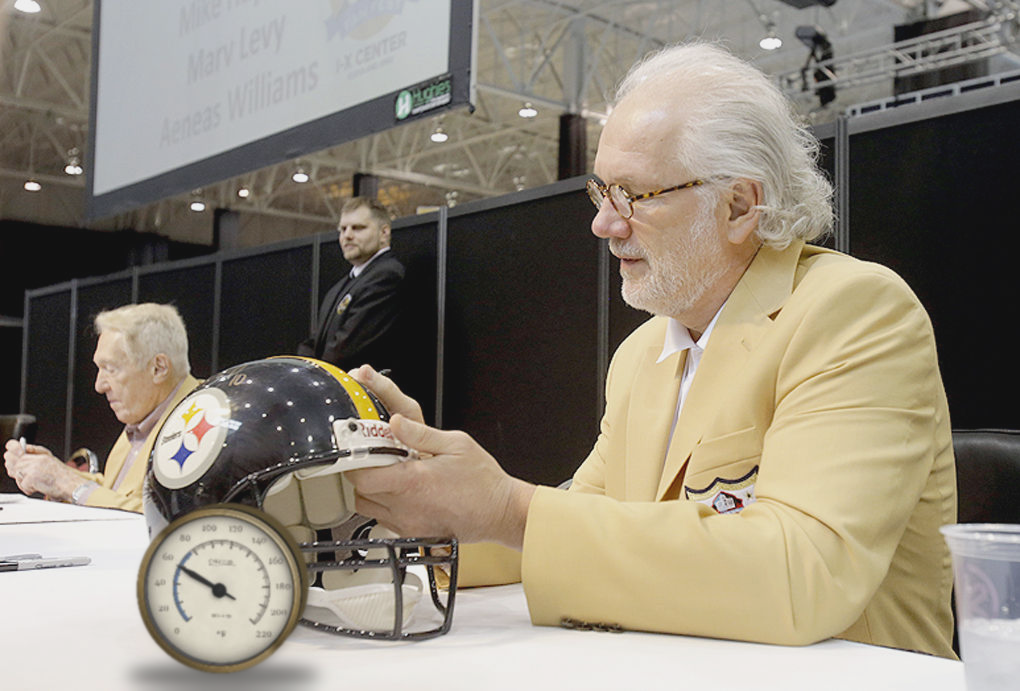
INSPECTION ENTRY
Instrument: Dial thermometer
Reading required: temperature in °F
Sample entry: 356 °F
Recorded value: 60 °F
